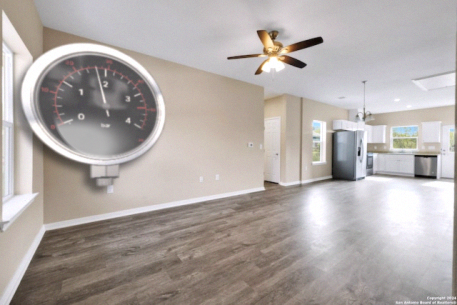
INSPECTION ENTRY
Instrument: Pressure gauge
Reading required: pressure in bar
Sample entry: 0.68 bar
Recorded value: 1.8 bar
